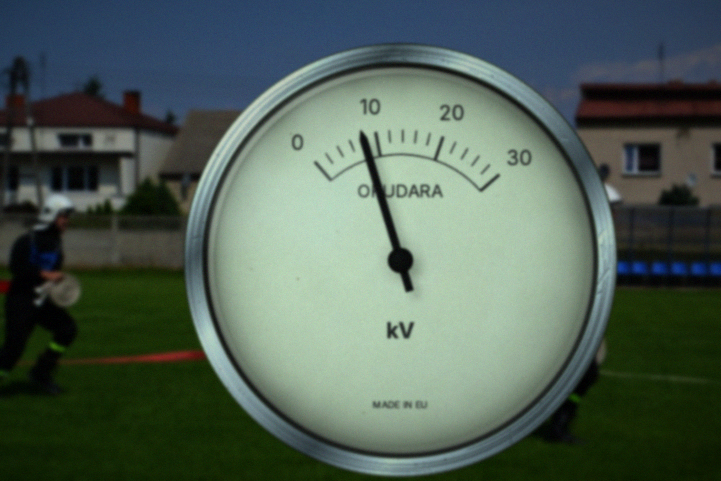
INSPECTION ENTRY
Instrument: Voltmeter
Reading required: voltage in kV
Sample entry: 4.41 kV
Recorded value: 8 kV
